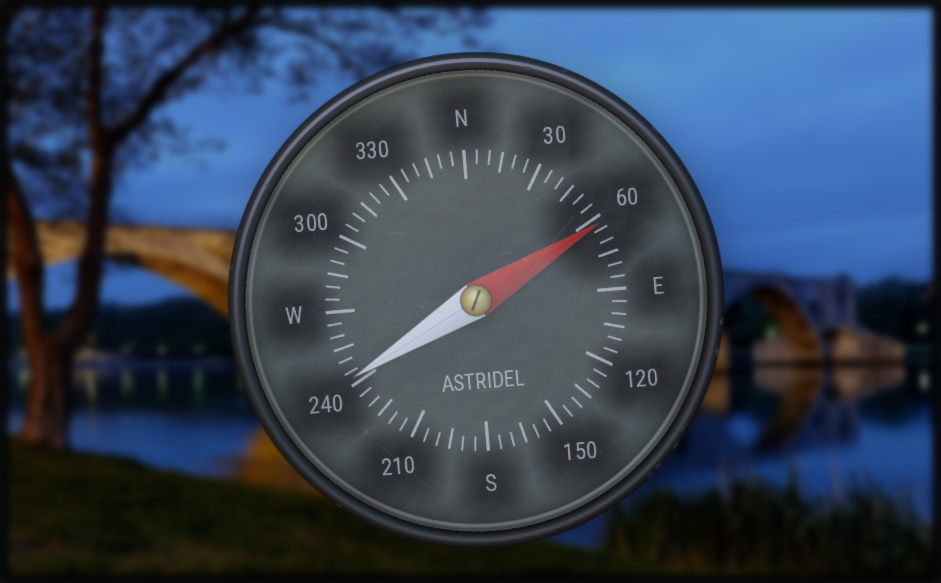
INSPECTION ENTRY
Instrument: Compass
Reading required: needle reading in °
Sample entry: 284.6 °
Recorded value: 62.5 °
